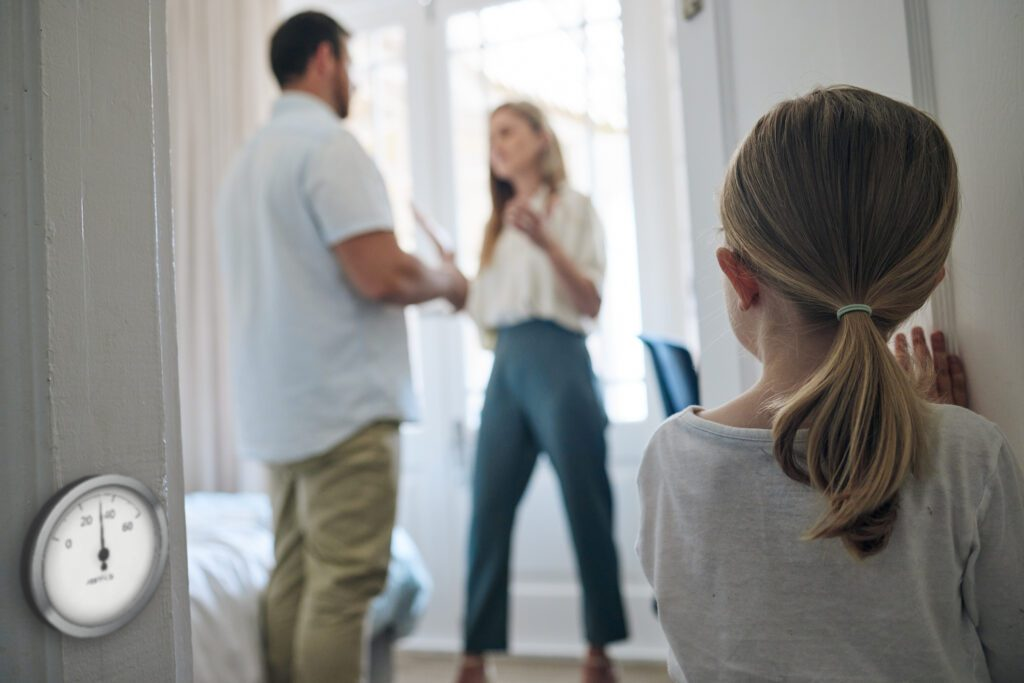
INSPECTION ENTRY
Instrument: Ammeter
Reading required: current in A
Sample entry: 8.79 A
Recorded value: 30 A
